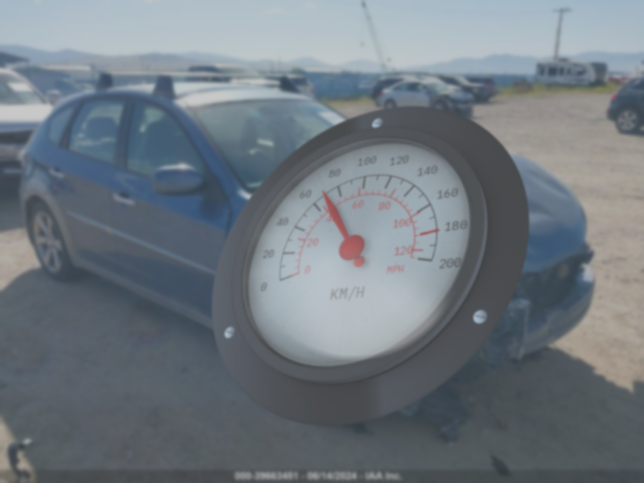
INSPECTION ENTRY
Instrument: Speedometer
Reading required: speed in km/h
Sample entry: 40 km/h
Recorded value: 70 km/h
